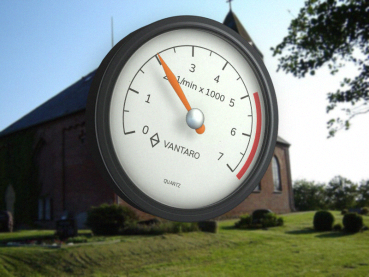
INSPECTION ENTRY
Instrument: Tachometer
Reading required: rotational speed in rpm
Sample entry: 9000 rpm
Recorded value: 2000 rpm
